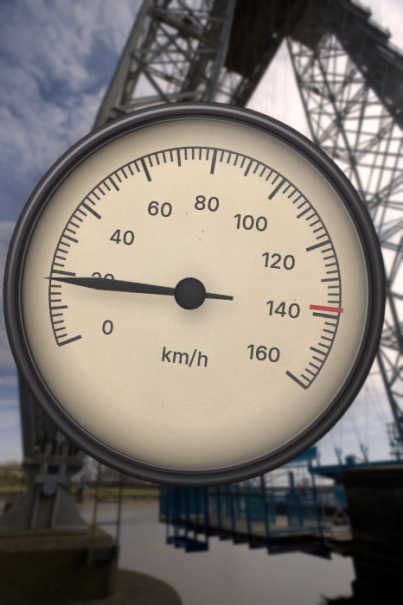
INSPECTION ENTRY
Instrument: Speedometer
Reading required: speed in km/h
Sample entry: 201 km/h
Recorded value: 18 km/h
